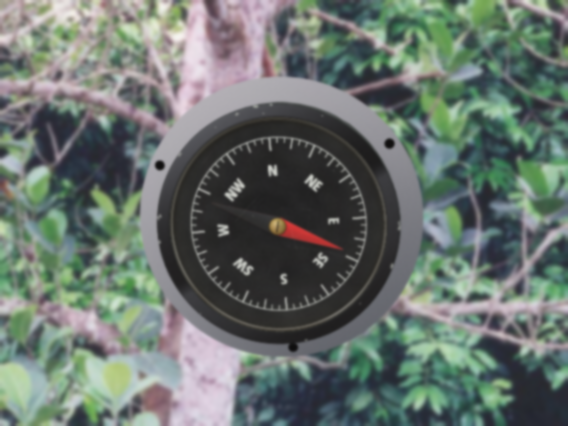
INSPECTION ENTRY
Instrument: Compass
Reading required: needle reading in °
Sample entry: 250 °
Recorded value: 115 °
